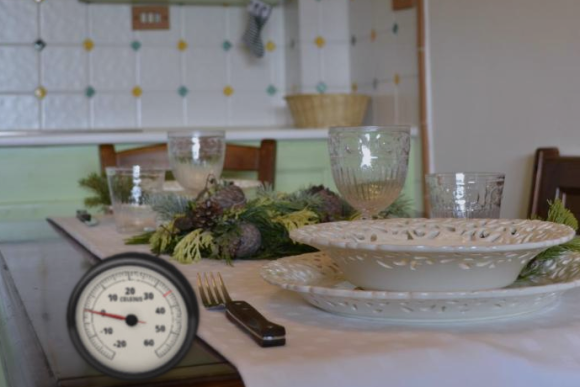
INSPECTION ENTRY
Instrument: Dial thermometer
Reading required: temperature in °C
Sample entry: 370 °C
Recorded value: 0 °C
